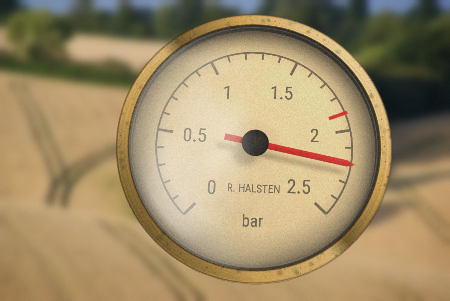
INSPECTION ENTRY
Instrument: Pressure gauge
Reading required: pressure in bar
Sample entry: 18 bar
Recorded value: 2.2 bar
